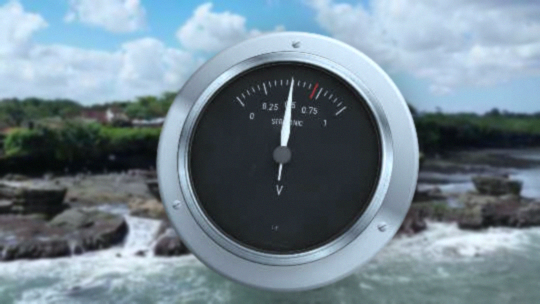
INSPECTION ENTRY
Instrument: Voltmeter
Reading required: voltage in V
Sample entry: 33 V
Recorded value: 0.5 V
